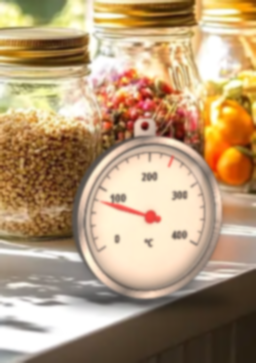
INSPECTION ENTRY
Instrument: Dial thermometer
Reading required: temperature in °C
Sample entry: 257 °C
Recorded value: 80 °C
